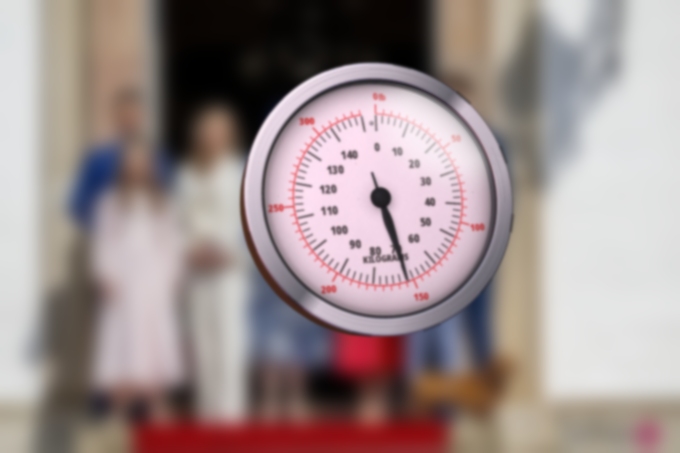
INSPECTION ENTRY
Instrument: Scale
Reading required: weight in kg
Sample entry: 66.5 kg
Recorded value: 70 kg
